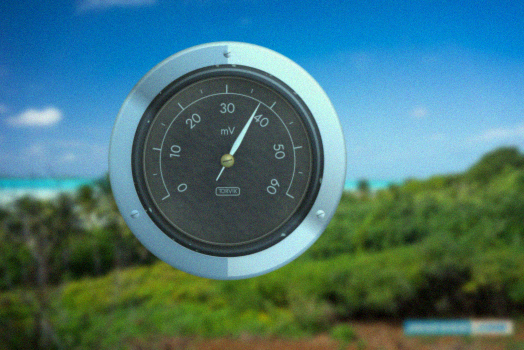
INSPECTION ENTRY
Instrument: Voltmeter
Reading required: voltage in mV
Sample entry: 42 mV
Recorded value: 37.5 mV
